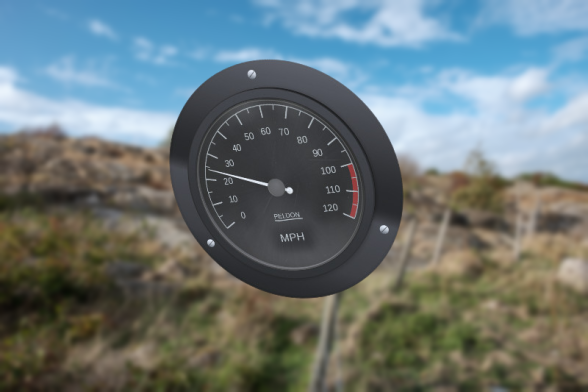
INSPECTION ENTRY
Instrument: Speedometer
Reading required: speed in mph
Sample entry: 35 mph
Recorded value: 25 mph
